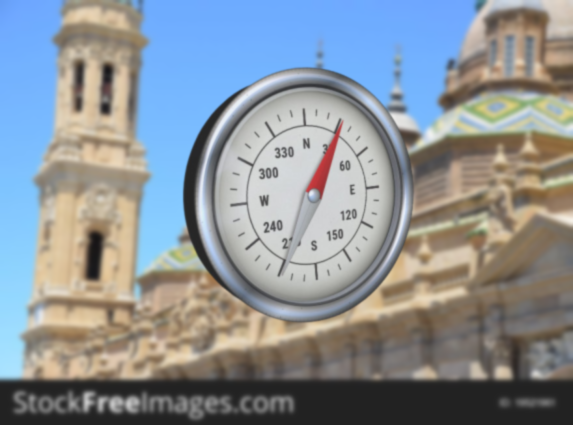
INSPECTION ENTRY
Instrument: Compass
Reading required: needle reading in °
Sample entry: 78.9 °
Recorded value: 30 °
